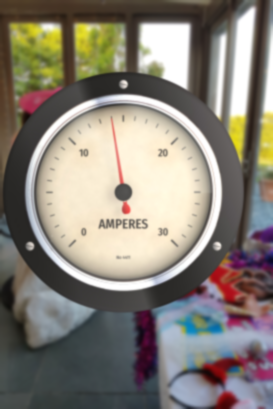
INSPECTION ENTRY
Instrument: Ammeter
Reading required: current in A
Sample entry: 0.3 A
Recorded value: 14 A
